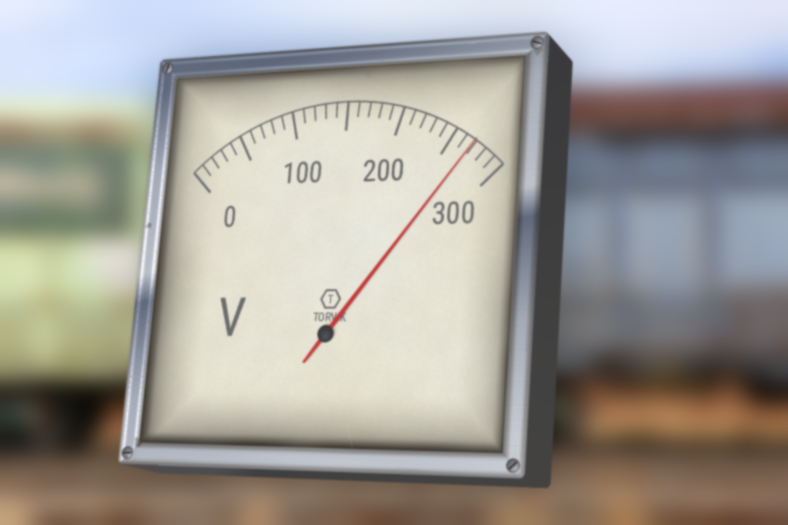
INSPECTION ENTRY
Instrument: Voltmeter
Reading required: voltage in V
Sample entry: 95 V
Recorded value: 270 V
